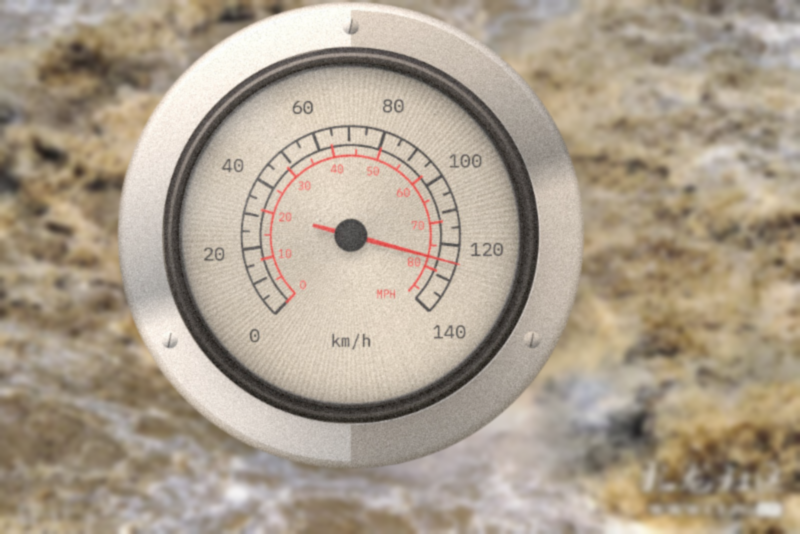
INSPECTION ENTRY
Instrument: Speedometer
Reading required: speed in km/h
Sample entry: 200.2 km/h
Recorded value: 125 km/h
